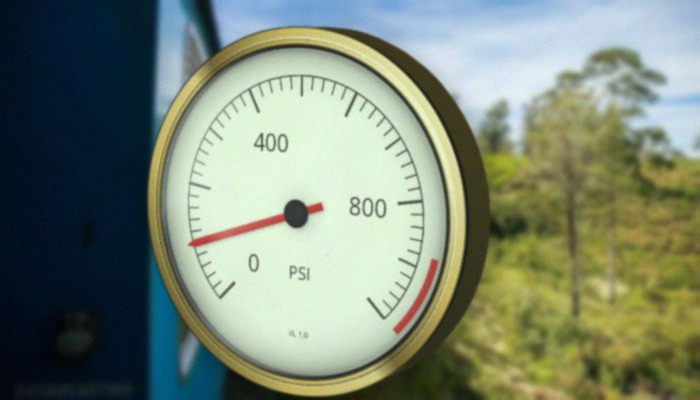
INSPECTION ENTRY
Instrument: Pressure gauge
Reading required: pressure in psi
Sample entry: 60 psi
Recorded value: 100 psi
